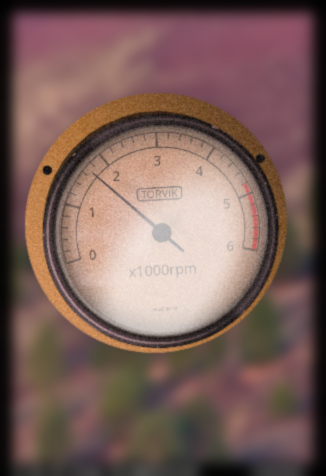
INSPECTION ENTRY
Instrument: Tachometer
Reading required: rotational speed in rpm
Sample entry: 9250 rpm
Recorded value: 1700 rpm
